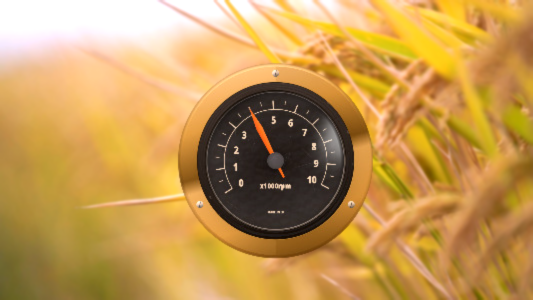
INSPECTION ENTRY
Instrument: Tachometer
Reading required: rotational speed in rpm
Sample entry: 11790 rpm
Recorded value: 4000 rpm
